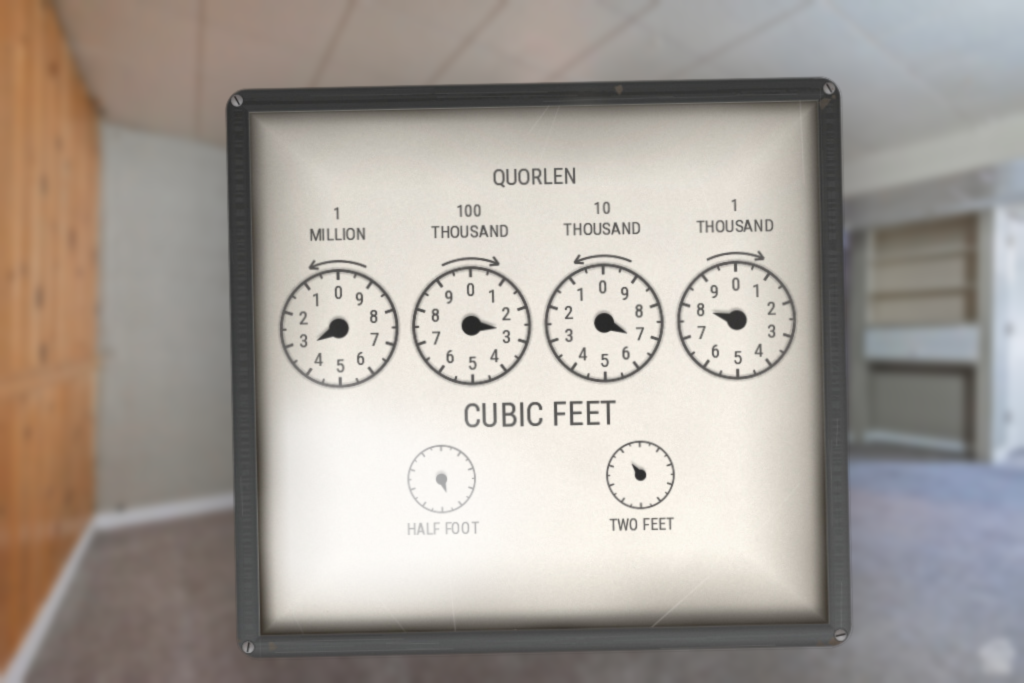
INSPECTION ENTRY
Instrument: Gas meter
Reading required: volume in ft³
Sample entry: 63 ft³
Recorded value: 326800 ft³
